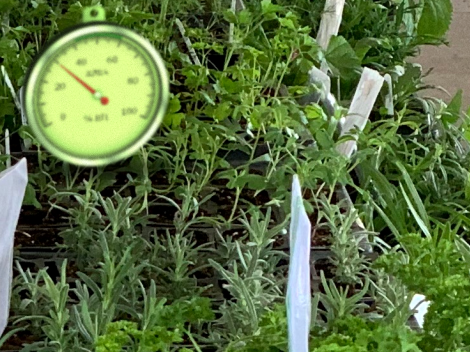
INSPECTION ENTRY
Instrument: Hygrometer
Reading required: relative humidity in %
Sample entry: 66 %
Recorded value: 30 %
